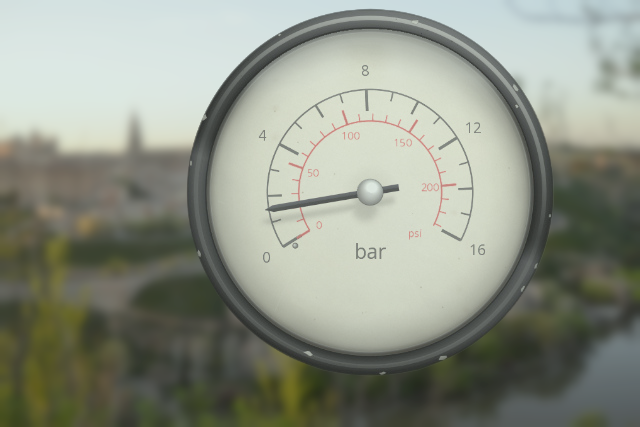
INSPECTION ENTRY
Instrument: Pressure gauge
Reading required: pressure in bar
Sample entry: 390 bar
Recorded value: 1.5 bar
